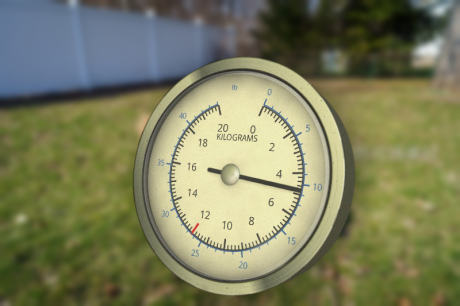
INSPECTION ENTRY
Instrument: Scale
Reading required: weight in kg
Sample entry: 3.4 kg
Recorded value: 4.8 kg
